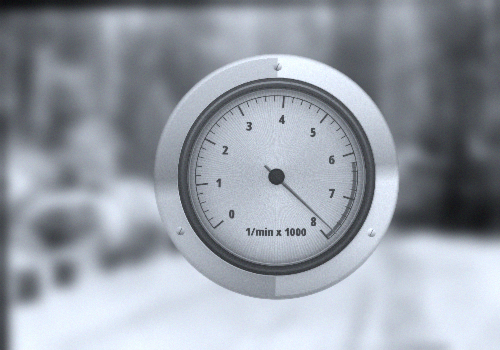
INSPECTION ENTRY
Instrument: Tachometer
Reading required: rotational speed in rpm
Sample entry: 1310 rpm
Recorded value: 7800 rpm
